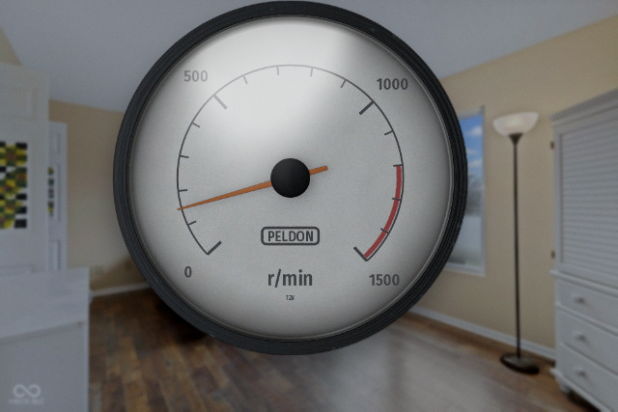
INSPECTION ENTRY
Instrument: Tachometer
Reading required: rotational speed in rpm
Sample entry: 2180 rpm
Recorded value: 150 rpm
